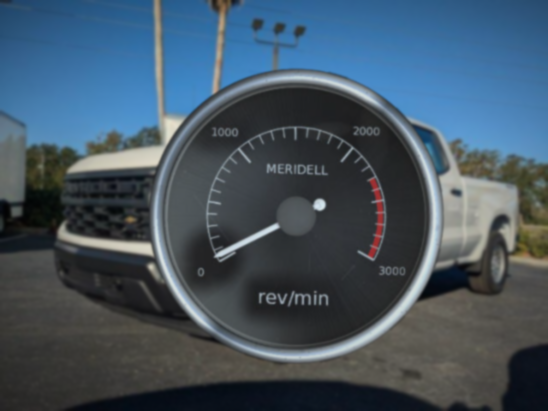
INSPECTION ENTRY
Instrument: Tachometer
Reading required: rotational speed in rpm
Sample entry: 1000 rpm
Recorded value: 50 rpm
